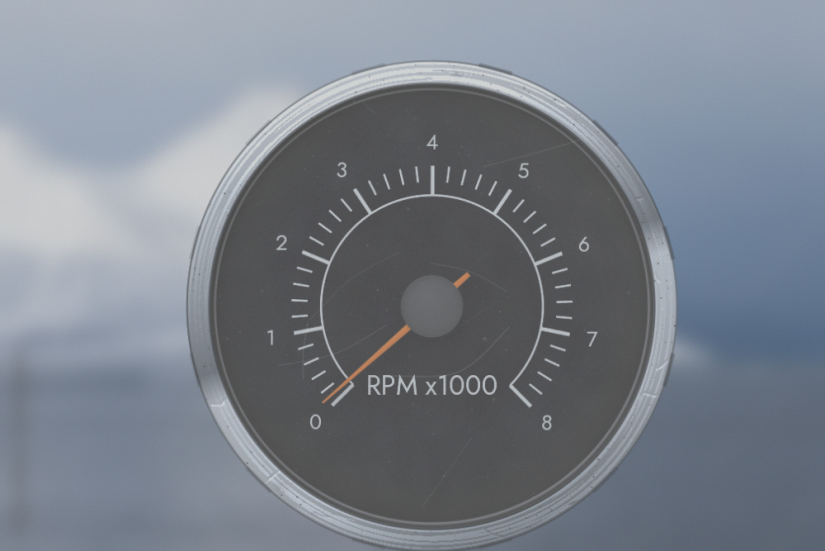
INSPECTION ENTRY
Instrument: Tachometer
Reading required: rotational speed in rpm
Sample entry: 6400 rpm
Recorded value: 100 rpm
